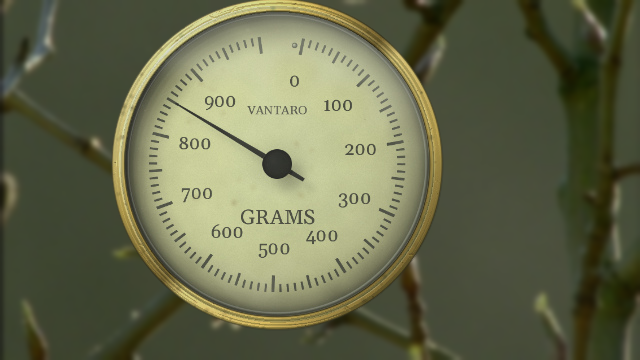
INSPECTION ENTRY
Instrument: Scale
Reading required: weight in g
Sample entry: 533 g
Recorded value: 850 g
